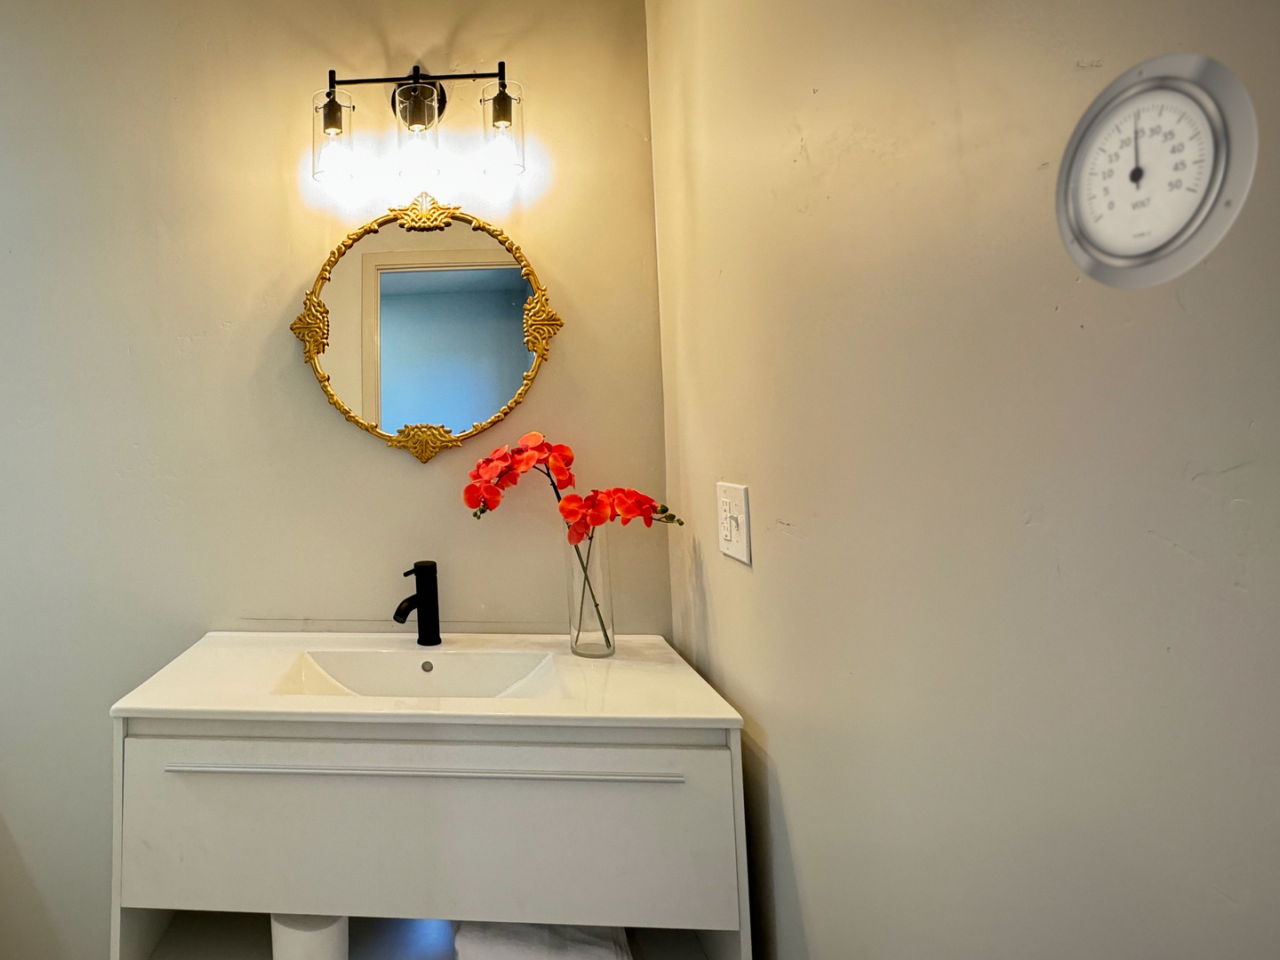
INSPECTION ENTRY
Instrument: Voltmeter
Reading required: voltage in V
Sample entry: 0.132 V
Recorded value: 25 V
